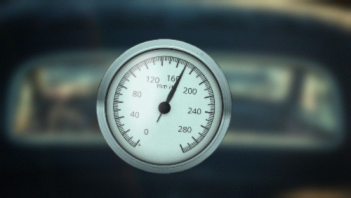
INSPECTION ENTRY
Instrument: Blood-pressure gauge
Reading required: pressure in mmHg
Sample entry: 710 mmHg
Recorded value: 170 mmHg
